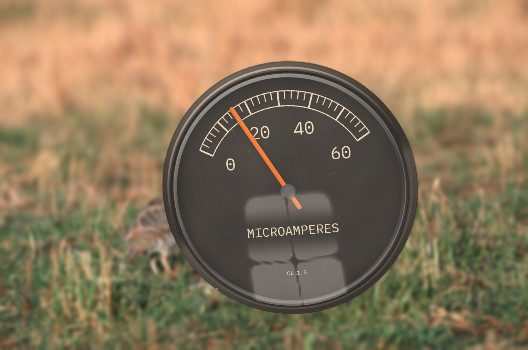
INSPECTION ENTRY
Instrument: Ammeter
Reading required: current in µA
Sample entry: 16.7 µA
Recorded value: 16 µA
